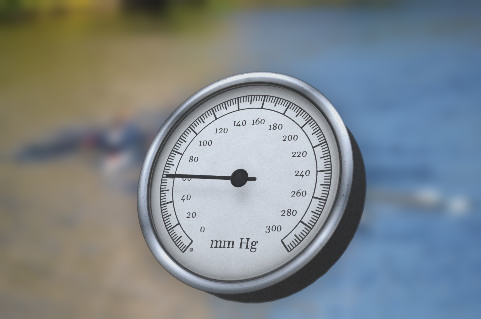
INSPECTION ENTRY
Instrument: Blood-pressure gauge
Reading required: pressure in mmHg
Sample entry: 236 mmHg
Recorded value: 60 mmHg
